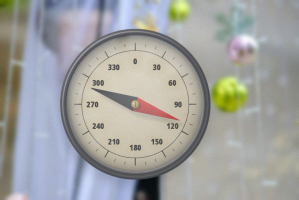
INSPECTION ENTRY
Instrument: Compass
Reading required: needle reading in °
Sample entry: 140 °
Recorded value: 110 °
